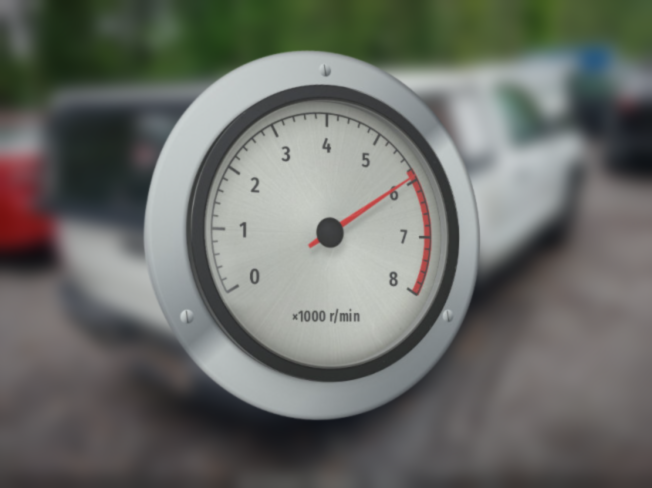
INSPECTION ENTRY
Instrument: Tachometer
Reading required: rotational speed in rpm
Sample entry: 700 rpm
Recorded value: 5900 rpm
